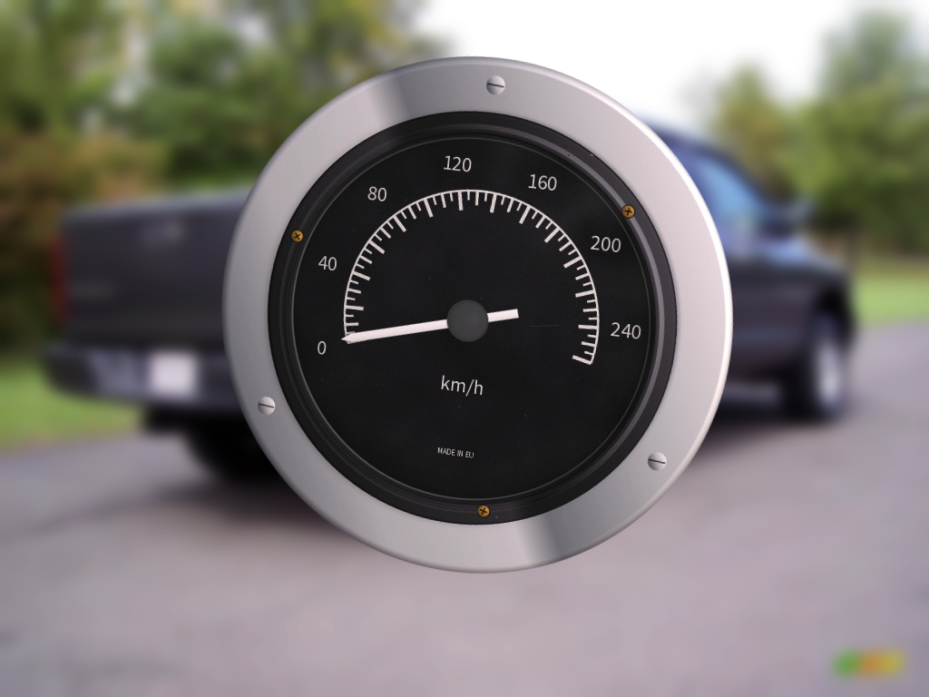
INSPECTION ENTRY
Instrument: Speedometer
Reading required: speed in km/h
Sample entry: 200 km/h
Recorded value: 2.5 km/h
